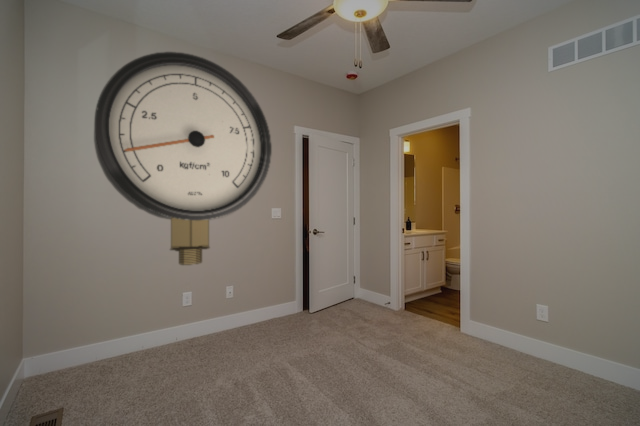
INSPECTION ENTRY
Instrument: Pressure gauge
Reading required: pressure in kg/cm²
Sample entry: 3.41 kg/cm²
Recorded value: 1 kg/cm²
